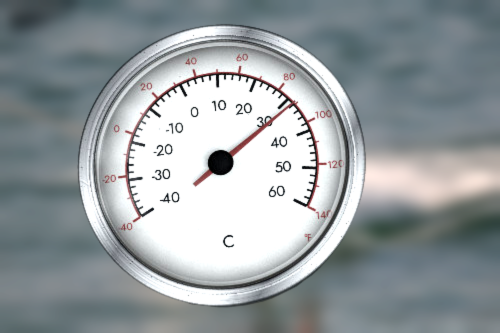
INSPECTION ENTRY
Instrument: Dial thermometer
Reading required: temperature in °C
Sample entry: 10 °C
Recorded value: 32 °C
